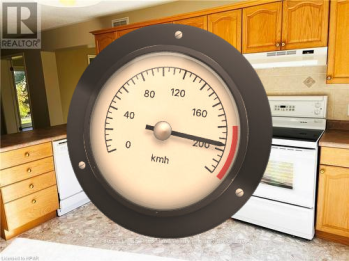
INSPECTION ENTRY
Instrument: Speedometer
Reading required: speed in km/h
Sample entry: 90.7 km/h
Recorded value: 195 km/h
